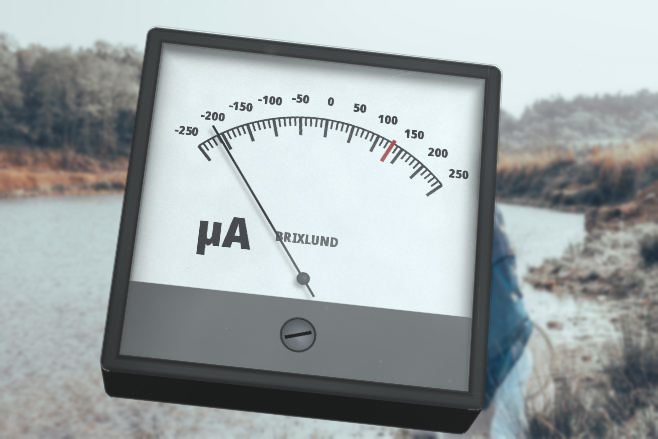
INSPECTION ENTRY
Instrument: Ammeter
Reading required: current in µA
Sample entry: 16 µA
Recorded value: -210 µA
